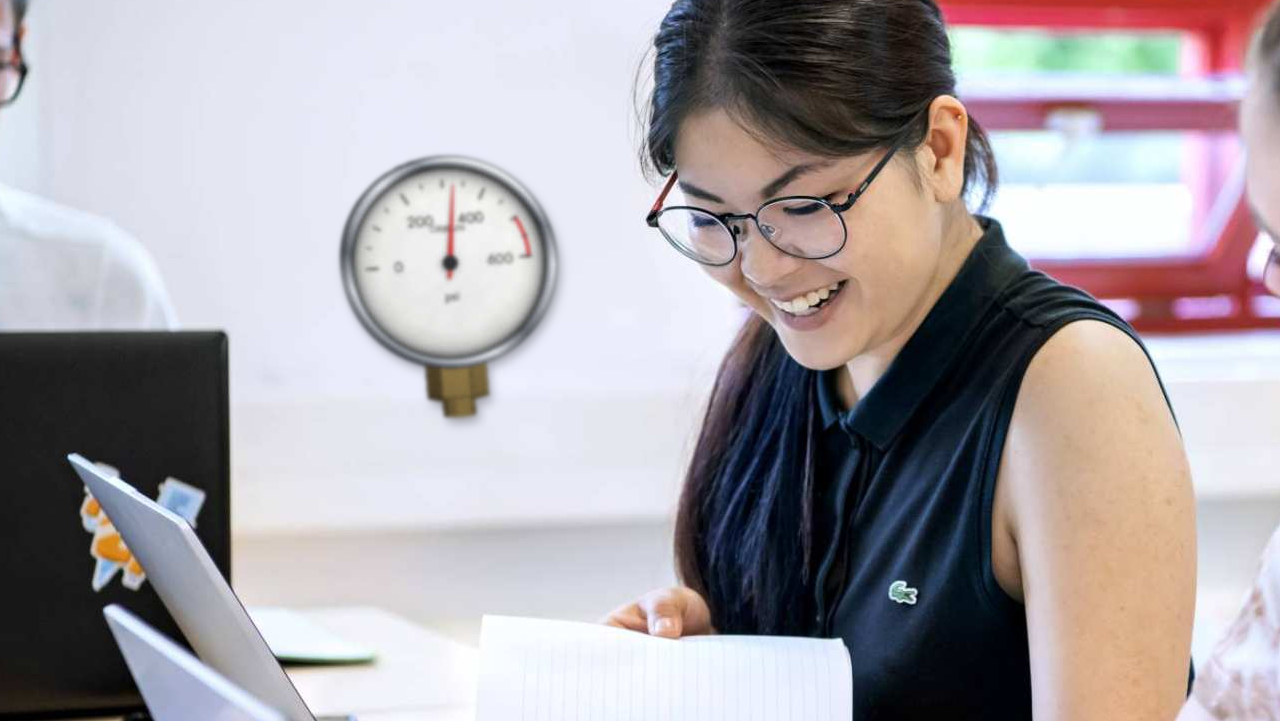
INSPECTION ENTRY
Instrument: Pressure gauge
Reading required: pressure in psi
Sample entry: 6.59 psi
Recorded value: 325 psi
